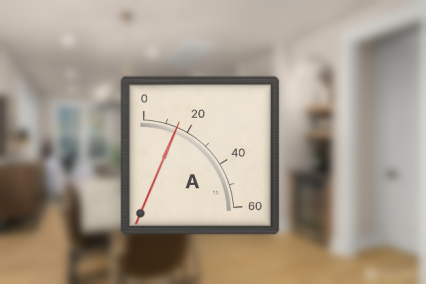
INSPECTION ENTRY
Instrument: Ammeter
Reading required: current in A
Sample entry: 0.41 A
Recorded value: 15 A
